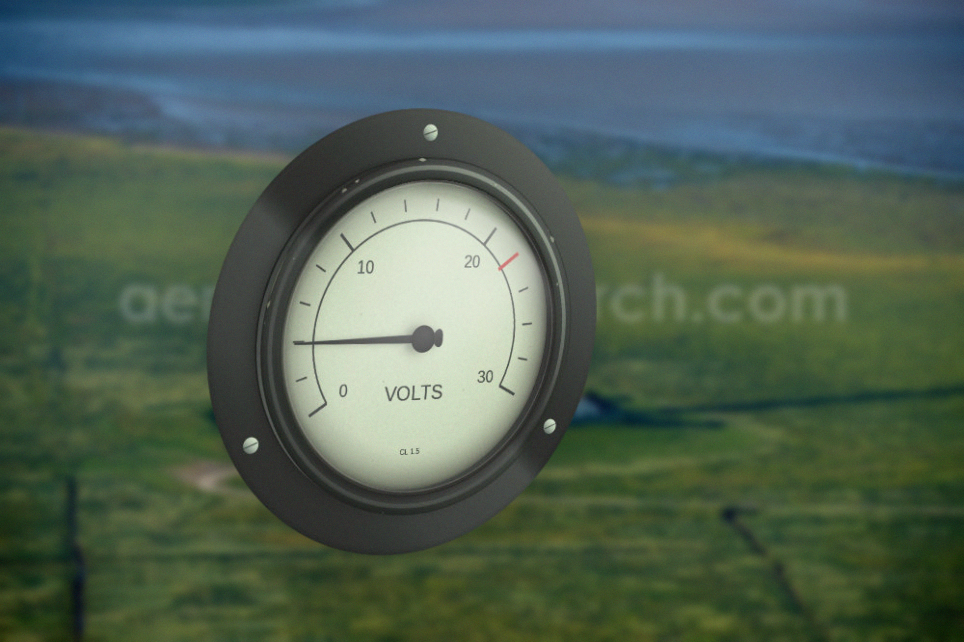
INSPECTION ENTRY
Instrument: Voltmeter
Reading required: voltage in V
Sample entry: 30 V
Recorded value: 4 V
